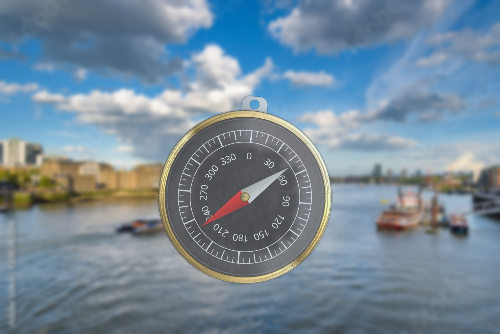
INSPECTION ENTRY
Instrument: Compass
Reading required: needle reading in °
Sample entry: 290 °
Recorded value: 230 °
